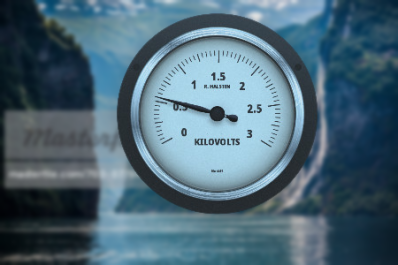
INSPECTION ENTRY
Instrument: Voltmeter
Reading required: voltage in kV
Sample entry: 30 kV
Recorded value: 0.55 kV
